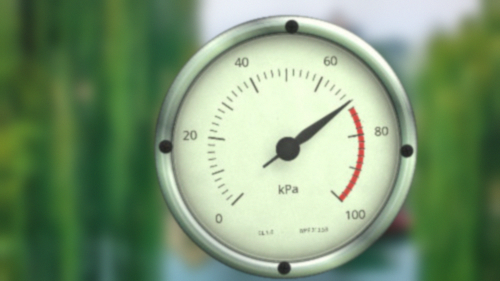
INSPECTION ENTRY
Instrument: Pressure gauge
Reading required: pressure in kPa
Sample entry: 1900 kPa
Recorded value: 70 kPa
